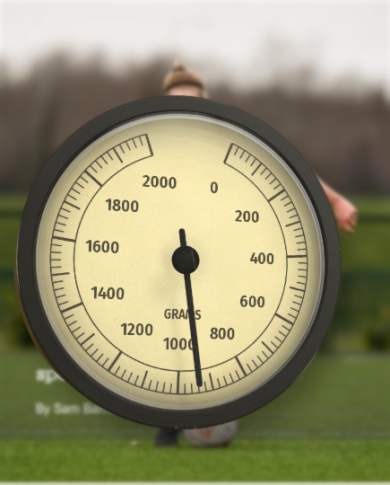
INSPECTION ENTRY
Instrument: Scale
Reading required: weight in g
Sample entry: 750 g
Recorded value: 940 g
